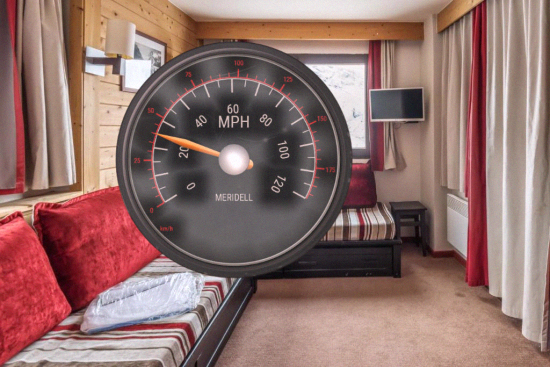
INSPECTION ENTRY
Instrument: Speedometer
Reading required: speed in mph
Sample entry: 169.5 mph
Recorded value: 25 mph
